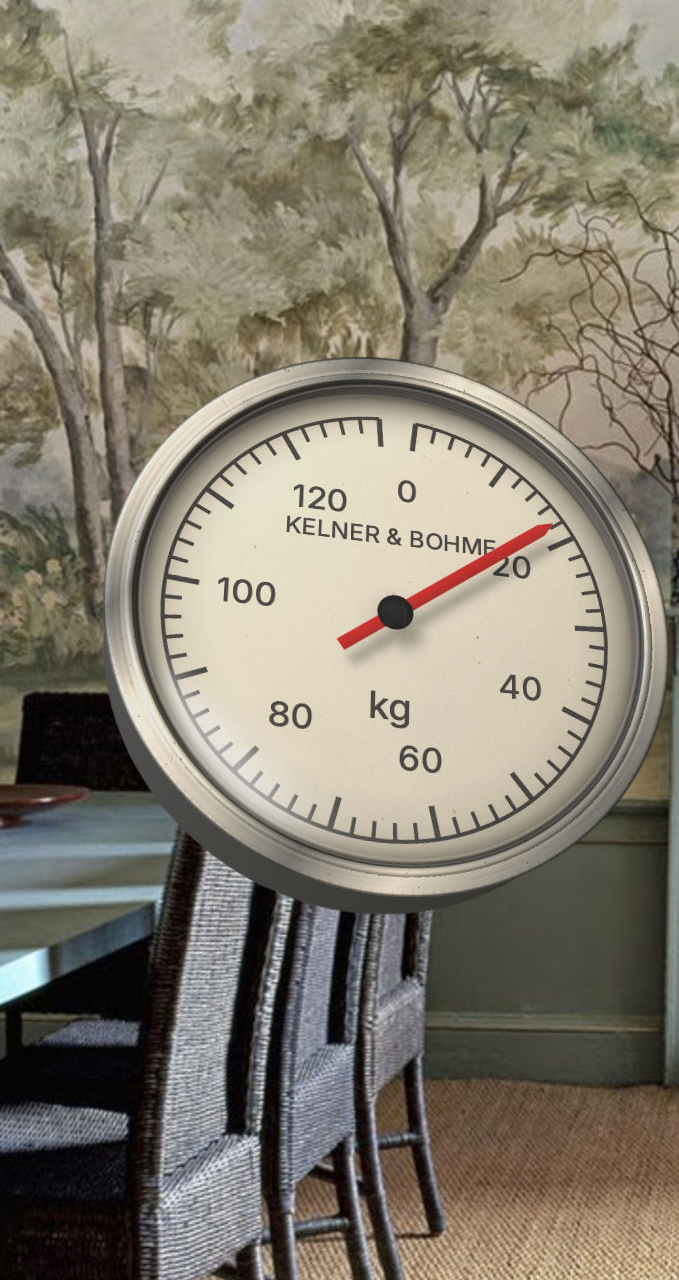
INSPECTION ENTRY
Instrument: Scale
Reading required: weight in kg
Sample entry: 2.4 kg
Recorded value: 18 kg
